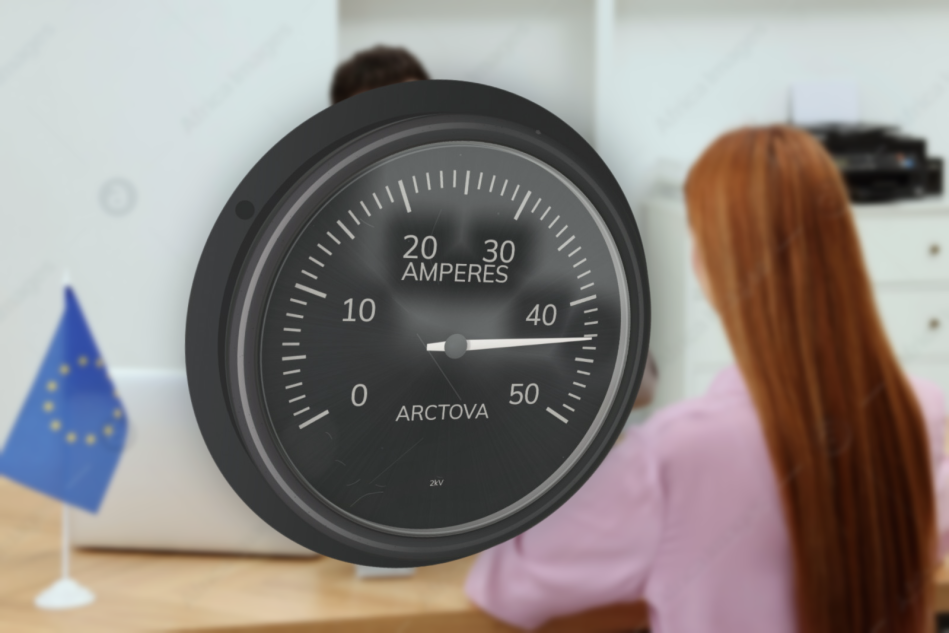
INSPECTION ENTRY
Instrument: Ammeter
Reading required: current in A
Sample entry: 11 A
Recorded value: 43 A
